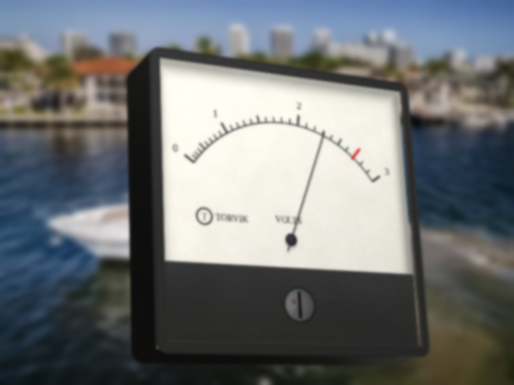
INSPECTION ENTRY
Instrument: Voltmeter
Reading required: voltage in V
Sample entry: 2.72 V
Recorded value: 2.3 V
